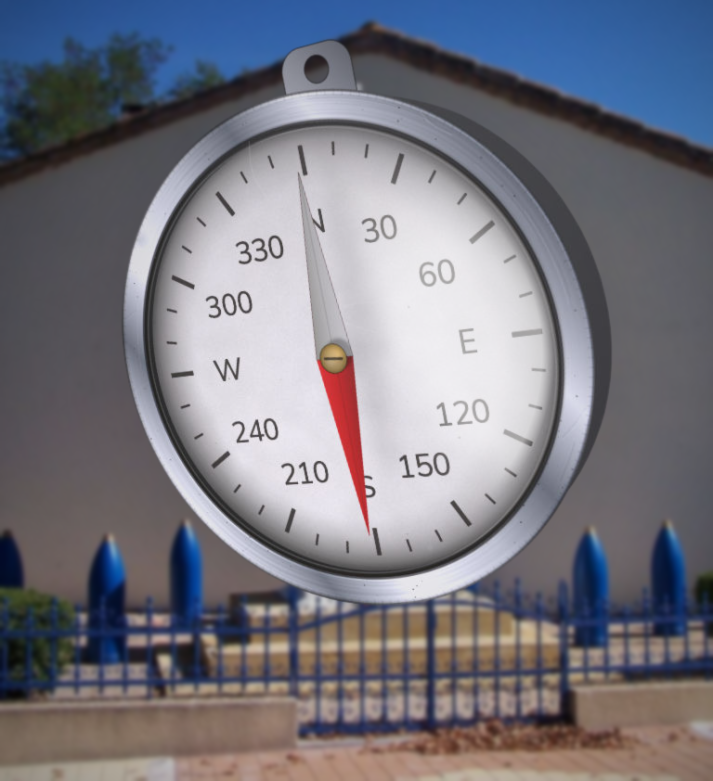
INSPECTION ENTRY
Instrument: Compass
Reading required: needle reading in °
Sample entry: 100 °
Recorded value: 180 °
